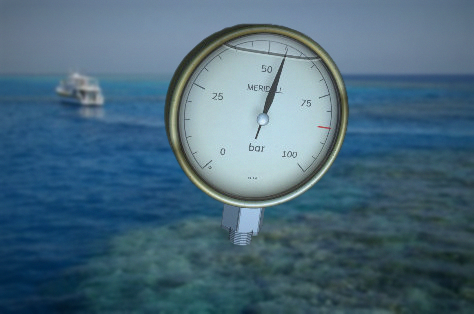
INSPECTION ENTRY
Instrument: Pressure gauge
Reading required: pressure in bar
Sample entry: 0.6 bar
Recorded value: 55 bar
